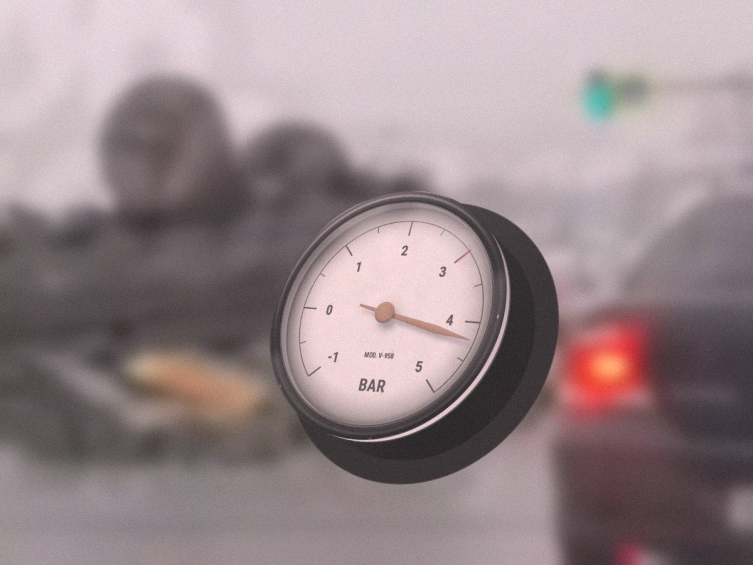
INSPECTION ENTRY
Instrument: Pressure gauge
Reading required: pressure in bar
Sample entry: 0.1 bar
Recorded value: 4.25 bar
